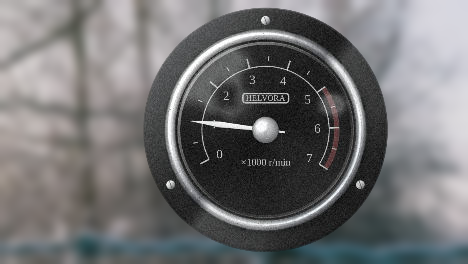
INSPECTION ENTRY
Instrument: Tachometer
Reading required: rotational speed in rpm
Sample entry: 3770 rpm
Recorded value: 1000 rpm
